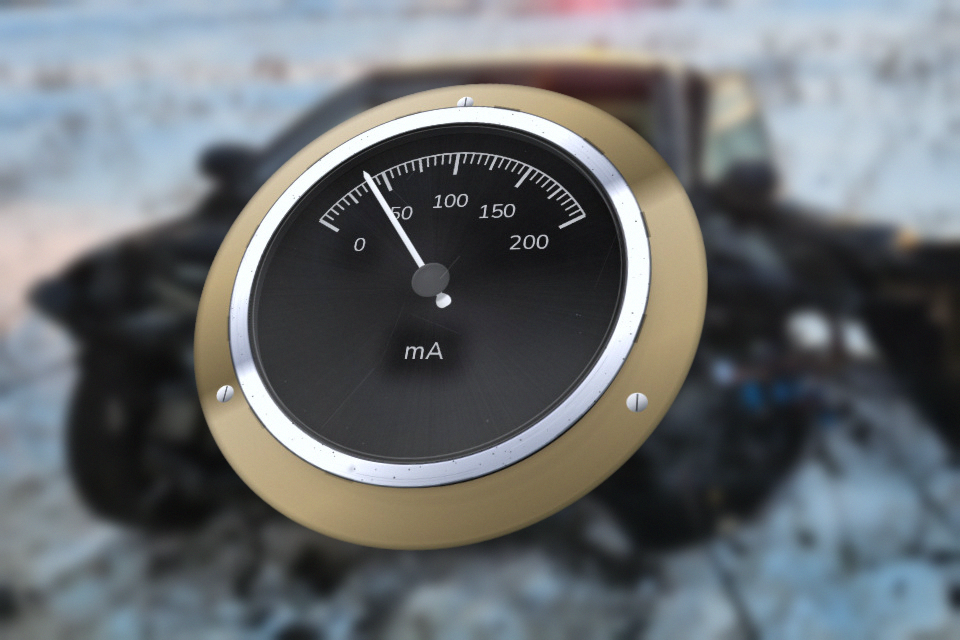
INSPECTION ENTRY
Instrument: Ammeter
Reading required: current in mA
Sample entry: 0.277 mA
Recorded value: 40 mA
